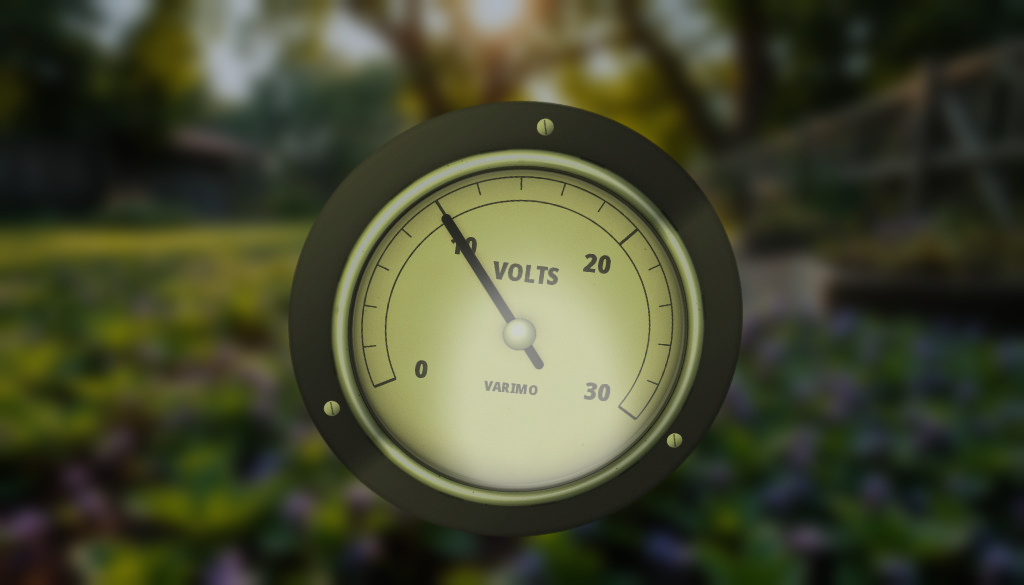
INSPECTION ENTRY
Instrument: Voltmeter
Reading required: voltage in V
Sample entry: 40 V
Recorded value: 10 V
